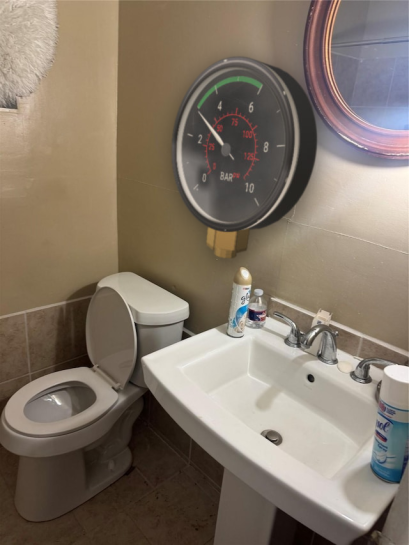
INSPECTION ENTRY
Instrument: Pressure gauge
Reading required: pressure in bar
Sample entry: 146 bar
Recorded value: 3 bar
